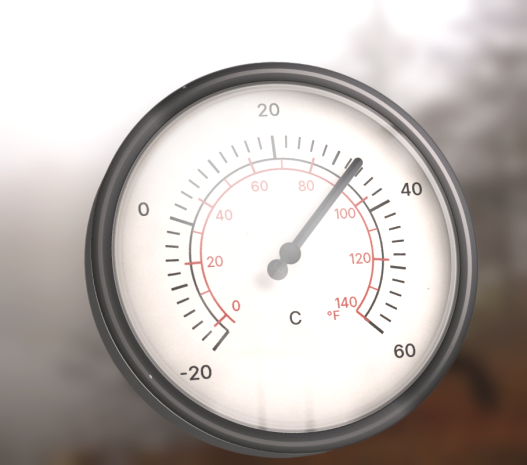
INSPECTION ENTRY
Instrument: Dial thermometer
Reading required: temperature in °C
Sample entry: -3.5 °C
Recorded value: 33 °C
